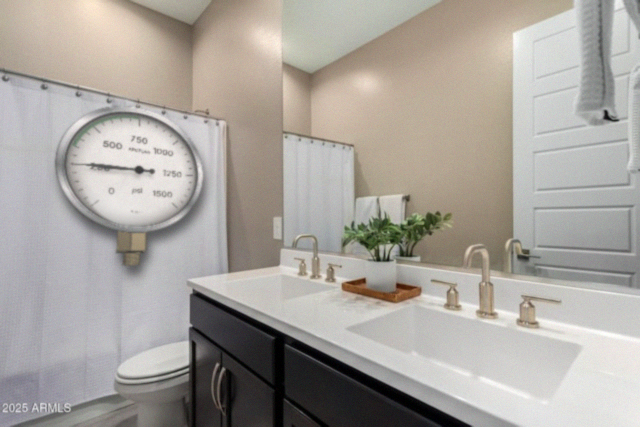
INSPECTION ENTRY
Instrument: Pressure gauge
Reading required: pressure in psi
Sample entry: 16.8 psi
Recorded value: 250 psi
